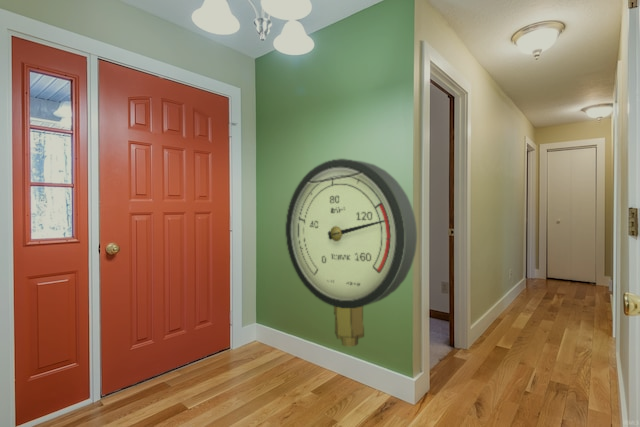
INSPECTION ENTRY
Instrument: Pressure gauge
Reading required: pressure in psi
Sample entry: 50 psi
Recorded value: 130 psi
